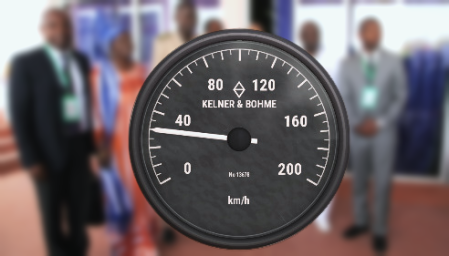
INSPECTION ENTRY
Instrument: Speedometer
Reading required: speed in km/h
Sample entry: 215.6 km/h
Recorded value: 30 km/h
